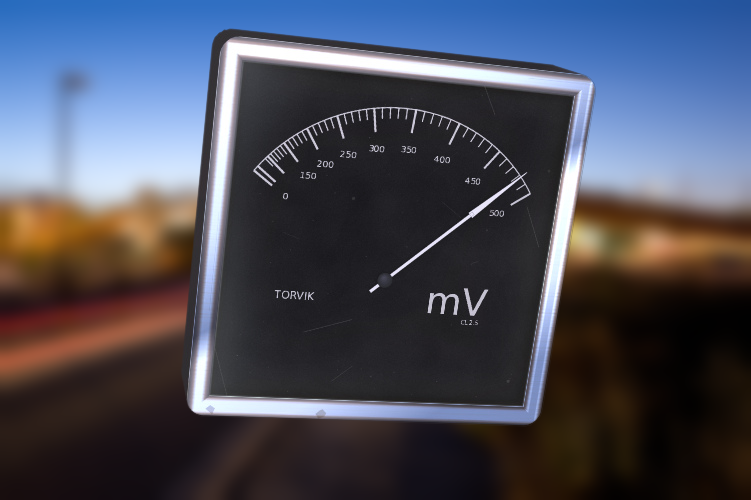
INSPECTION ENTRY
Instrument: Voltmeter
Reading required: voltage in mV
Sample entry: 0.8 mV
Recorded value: 480 mV
